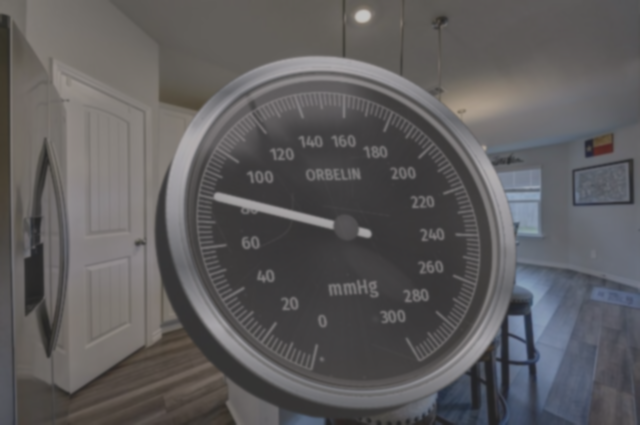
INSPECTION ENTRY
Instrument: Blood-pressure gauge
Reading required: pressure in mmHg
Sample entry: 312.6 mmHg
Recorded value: 80 mmHg
